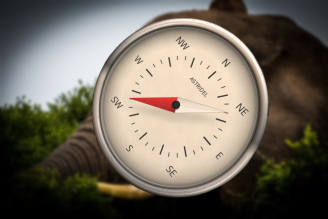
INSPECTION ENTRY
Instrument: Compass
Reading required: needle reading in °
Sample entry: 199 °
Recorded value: 230 °
